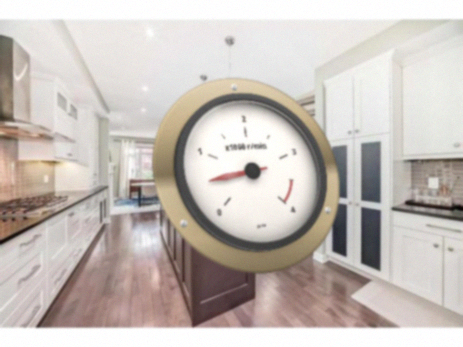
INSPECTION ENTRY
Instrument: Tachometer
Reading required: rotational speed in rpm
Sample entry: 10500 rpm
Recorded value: 500 rpm
